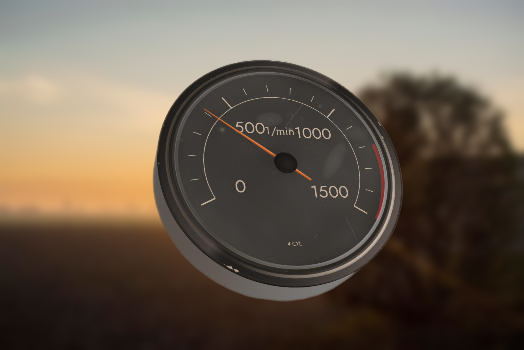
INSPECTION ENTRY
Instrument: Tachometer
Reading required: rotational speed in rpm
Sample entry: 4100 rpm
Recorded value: 400 rpm
